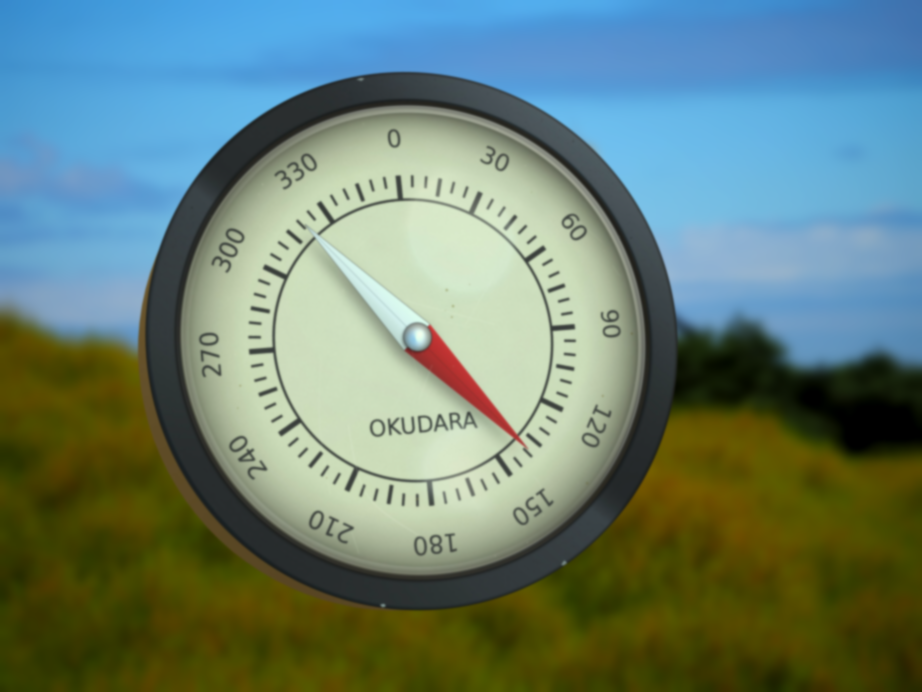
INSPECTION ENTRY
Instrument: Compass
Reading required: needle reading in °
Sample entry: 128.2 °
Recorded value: 140 °
